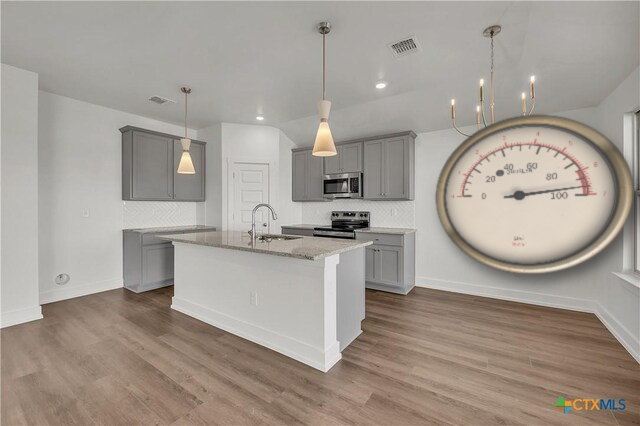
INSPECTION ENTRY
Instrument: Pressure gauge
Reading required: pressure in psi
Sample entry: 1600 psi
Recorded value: 95 psi
